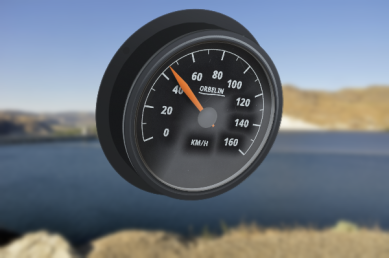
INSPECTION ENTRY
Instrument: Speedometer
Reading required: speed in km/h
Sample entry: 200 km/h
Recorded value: 45 km/h
